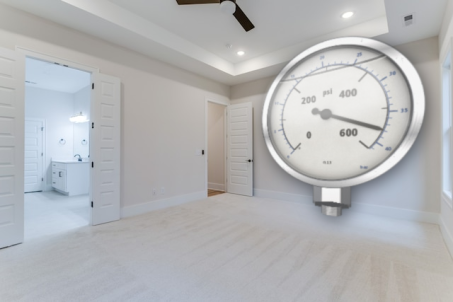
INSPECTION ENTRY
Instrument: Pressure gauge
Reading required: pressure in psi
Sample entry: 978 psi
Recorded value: 550 psi
